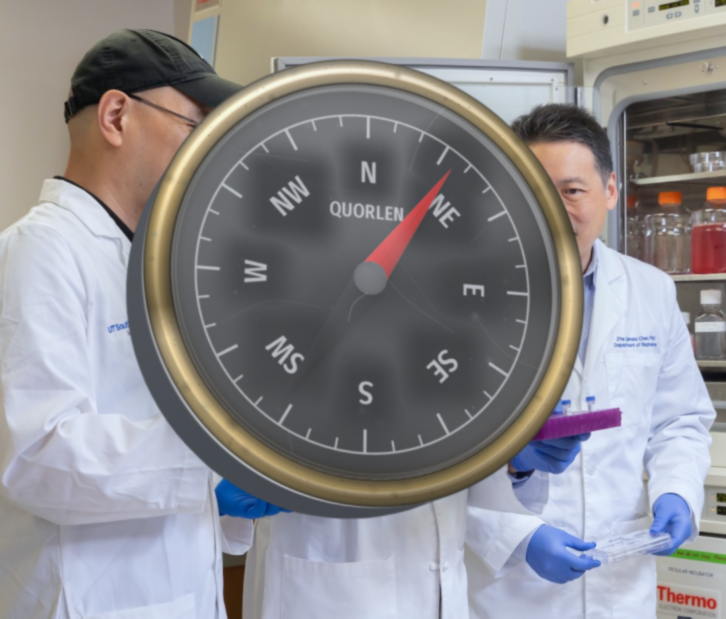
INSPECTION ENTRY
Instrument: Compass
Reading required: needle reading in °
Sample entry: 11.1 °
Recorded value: 35 °
